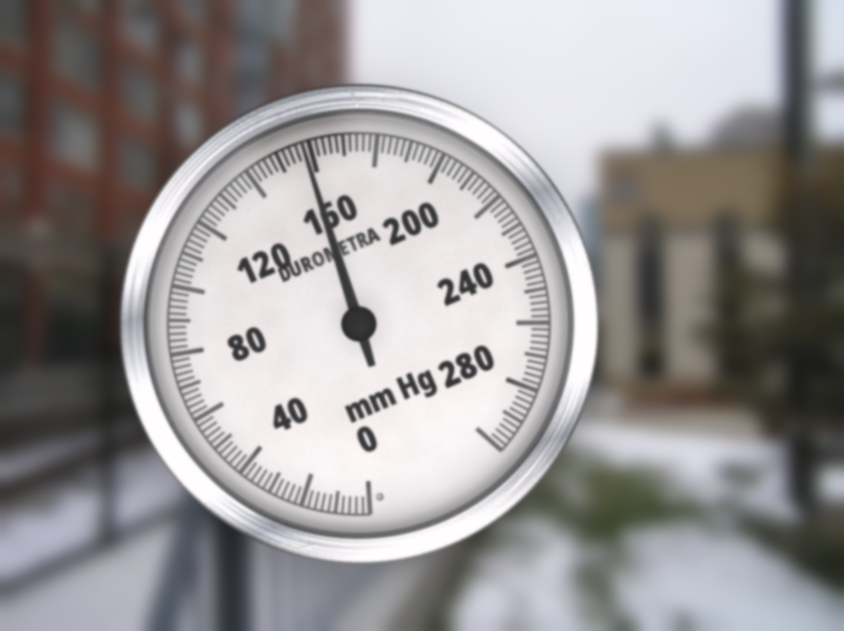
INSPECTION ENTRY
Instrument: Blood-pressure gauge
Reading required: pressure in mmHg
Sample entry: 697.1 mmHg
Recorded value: 158 mmHg
